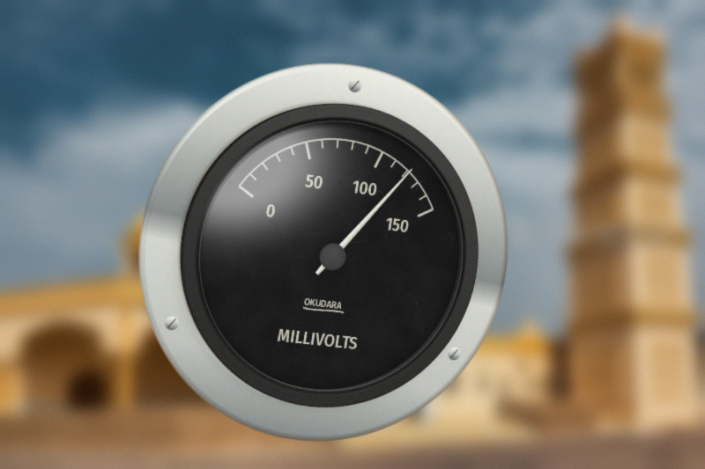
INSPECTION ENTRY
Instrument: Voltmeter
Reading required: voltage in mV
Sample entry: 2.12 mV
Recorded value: 120 mV
